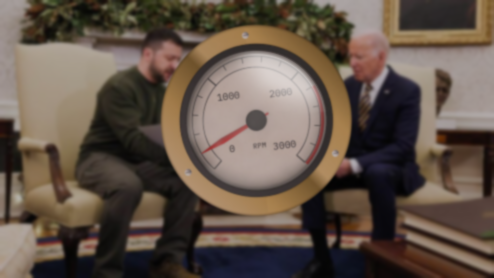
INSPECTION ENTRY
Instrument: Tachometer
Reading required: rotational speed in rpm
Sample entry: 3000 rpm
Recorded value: 200 rpm
